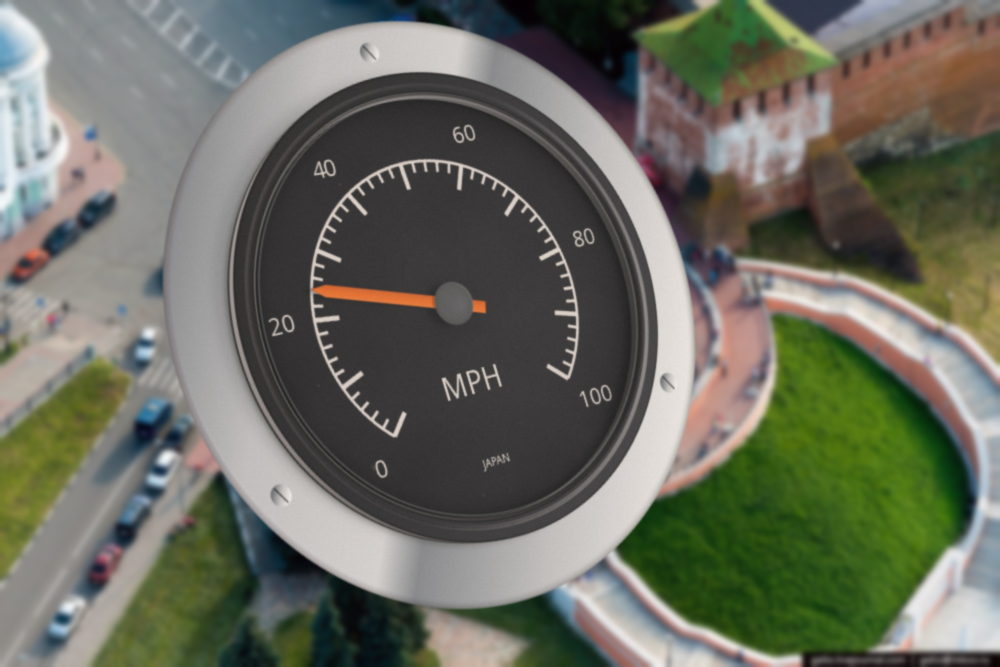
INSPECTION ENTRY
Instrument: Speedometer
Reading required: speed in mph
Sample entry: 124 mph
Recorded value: 24 mph
